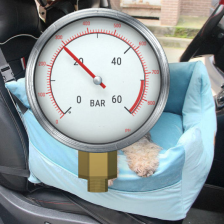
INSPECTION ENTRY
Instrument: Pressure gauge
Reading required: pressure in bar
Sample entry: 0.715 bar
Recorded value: 20 bar
